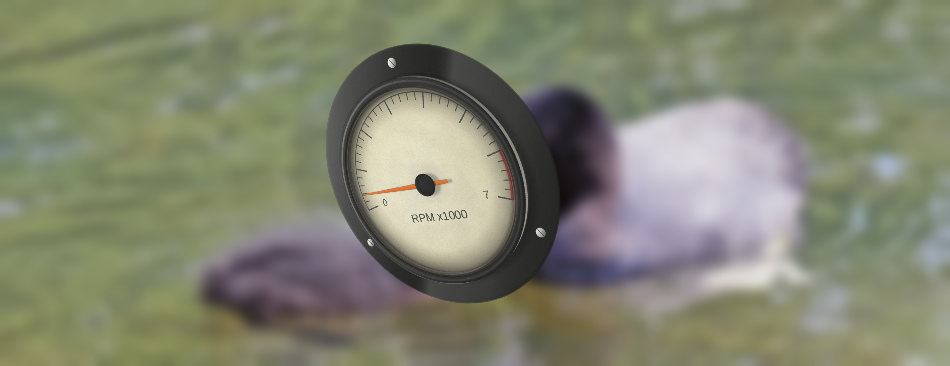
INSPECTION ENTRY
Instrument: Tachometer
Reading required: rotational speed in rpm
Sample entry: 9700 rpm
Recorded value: 400 rpm
